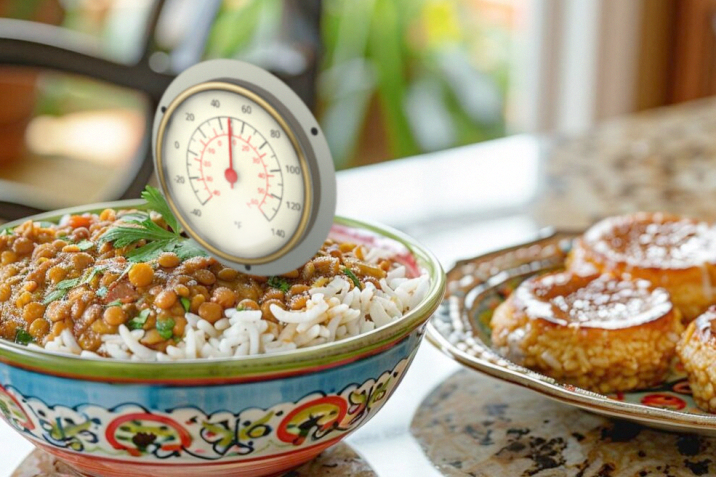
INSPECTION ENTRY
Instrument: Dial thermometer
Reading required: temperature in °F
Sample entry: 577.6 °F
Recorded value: 50 °F
